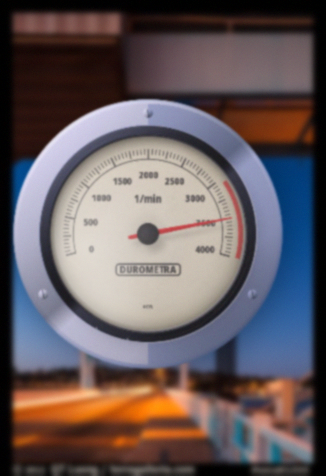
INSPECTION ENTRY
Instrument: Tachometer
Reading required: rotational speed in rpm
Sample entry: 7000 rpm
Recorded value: 3500 rpm
